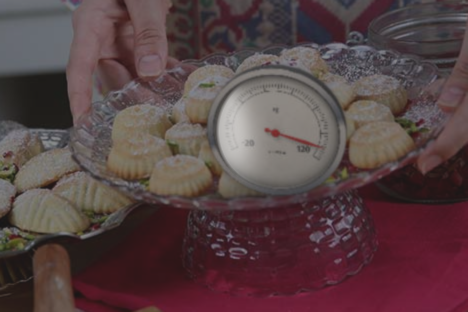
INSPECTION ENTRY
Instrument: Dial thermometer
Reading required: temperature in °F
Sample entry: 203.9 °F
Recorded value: 110 °F
